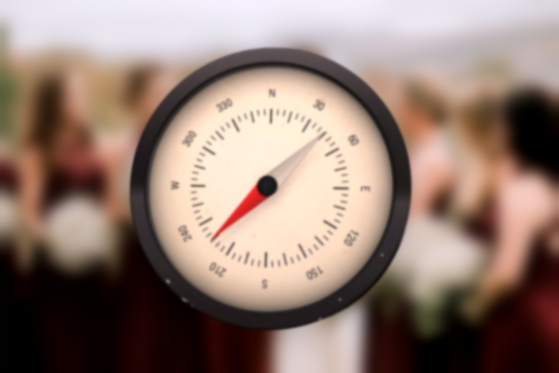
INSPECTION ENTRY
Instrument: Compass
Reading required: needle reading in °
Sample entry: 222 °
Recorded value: 225 °
